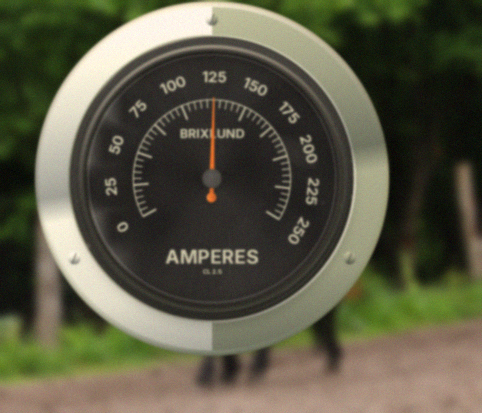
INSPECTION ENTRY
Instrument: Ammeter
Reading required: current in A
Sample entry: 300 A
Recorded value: 125 A
